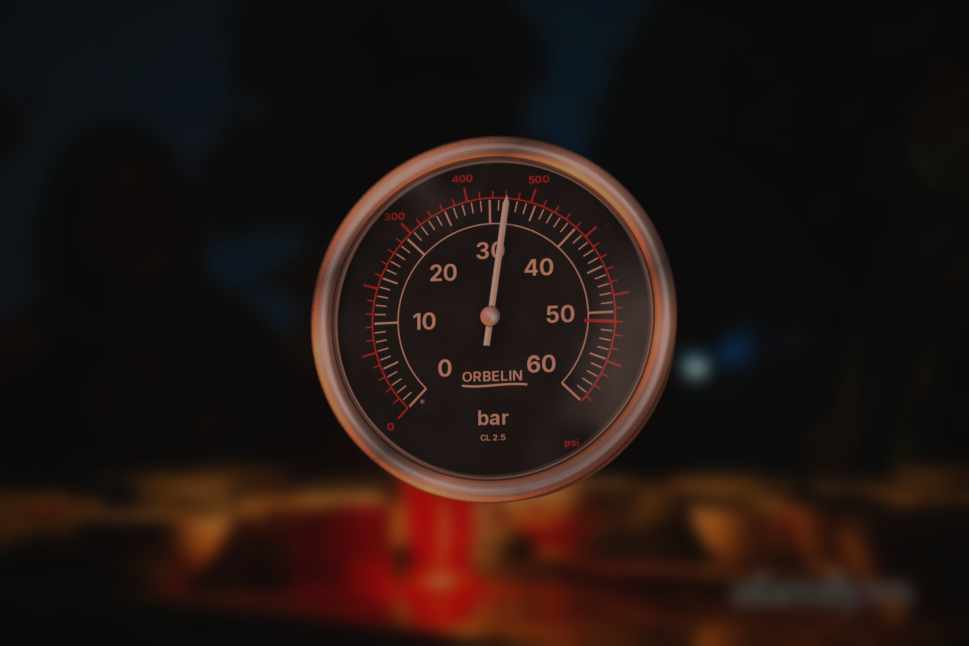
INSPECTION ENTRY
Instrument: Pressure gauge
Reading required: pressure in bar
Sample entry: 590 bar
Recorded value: 32 bar
